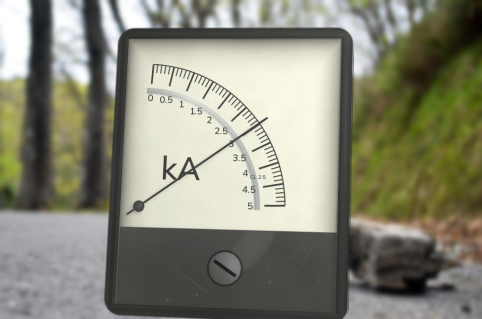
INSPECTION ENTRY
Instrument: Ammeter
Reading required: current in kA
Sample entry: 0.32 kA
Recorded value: 3 kA
